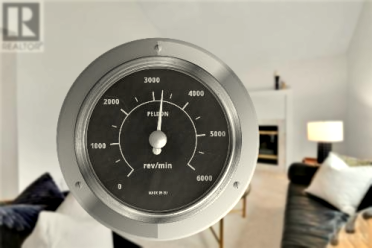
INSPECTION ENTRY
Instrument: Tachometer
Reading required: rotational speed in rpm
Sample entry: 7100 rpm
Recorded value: 3250 rpm
